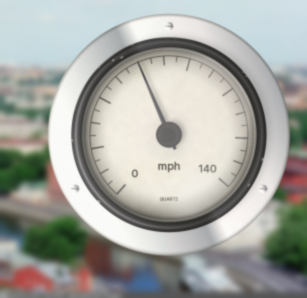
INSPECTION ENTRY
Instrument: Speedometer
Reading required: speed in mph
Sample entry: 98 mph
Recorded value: 60 mph
